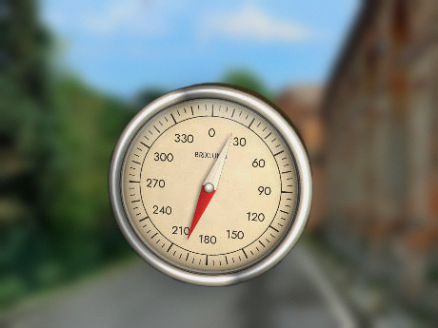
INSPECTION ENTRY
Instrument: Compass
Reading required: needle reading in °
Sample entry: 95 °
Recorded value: 200 °
